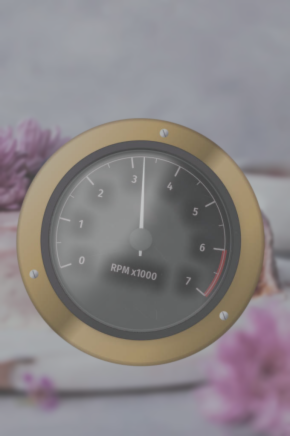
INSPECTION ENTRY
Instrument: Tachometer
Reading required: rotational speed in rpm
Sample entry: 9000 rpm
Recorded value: 3250 rpm
